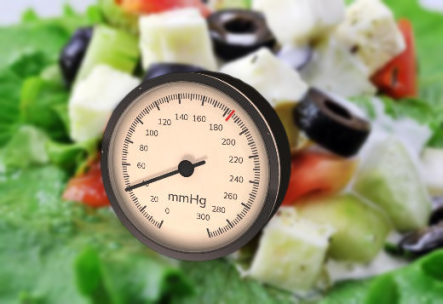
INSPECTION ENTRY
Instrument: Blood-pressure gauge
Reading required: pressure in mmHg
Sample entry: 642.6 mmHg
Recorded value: 40 mmHg
